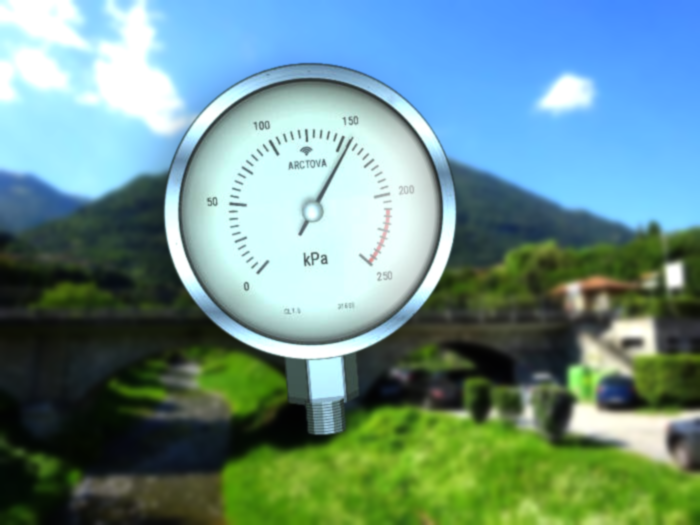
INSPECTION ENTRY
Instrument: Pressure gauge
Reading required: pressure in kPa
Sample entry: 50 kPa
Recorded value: 155 kPa
